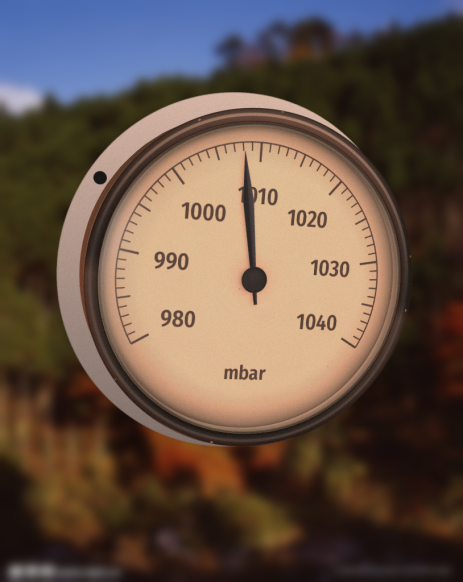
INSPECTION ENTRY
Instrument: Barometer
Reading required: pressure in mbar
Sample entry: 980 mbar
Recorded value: 1008 mbar
